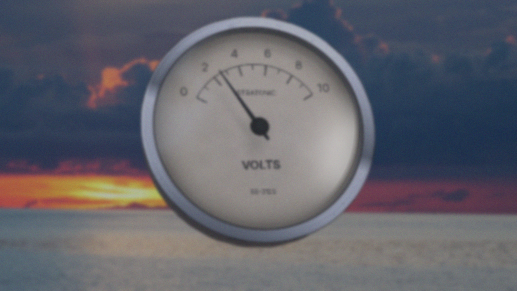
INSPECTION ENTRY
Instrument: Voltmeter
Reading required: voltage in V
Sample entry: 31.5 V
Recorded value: 2.5 V
